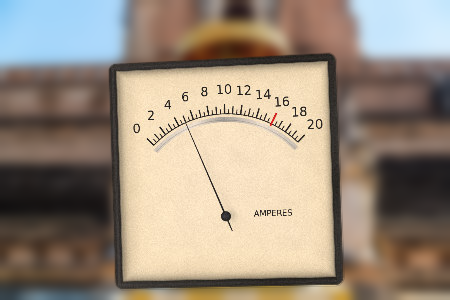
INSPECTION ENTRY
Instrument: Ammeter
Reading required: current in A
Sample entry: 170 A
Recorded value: 5 A
